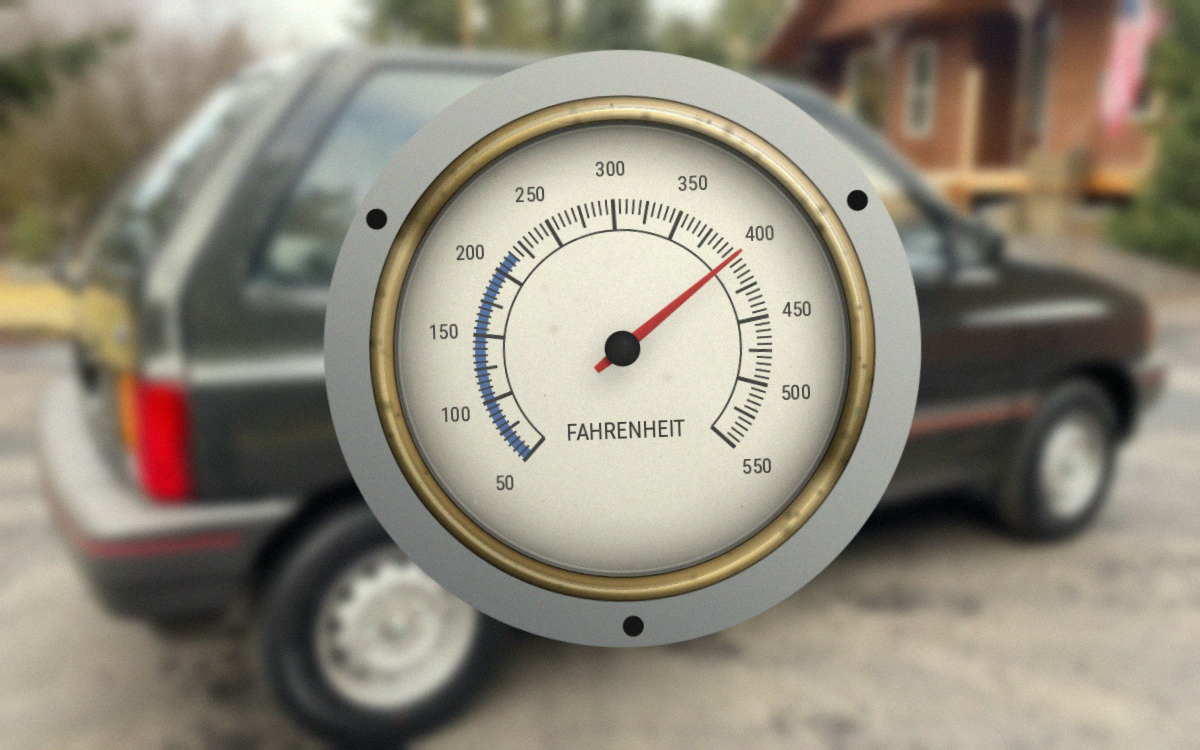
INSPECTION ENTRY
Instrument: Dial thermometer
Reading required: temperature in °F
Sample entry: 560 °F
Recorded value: 400 °F
